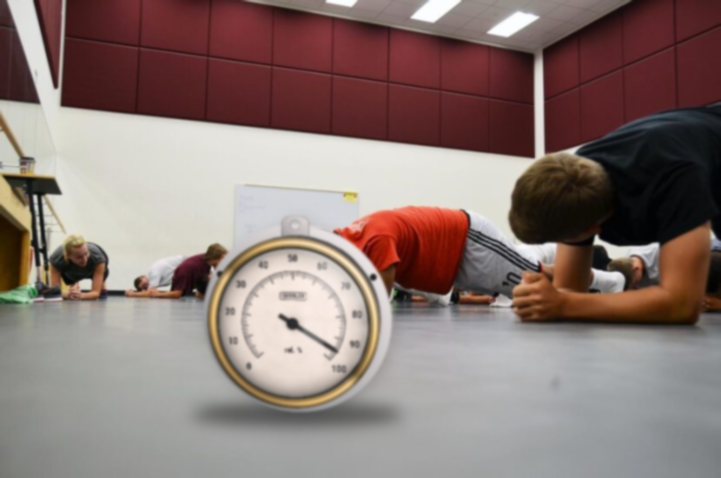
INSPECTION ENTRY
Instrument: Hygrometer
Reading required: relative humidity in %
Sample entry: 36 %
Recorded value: 95 %
